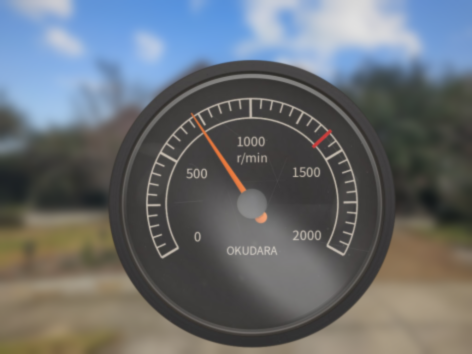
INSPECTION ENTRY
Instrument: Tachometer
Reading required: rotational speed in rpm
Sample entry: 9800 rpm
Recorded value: 725 rpm
